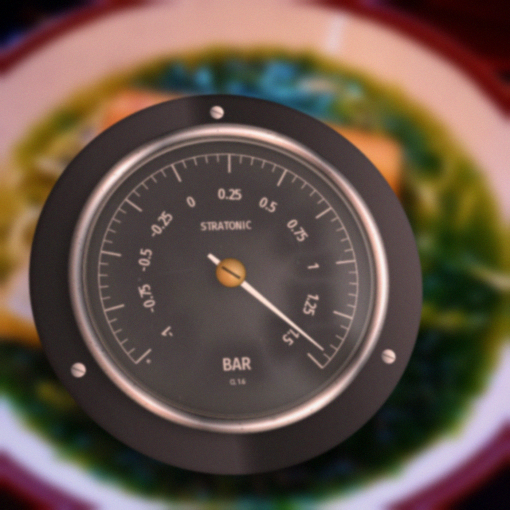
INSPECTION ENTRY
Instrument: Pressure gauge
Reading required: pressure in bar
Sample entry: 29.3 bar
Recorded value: 1.45 bar
